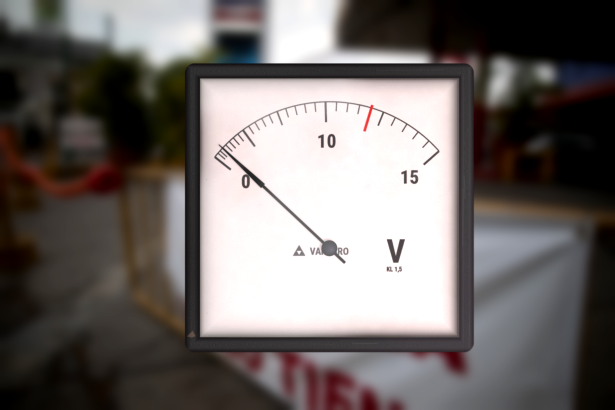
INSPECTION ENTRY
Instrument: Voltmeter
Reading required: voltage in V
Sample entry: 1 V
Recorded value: 2.5 V
